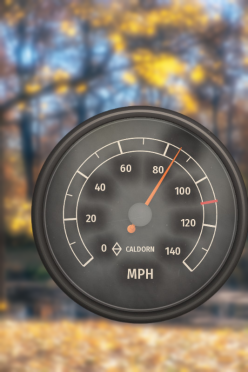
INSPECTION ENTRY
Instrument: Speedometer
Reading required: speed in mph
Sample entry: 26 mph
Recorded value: 85 mph
